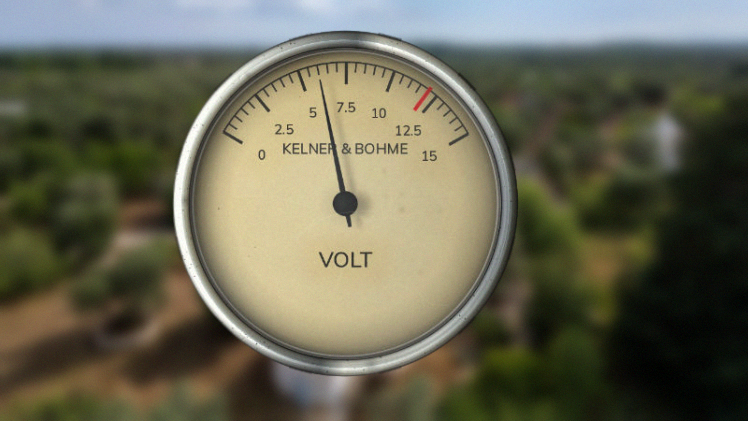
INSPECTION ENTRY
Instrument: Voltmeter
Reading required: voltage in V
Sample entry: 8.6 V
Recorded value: 6 V
